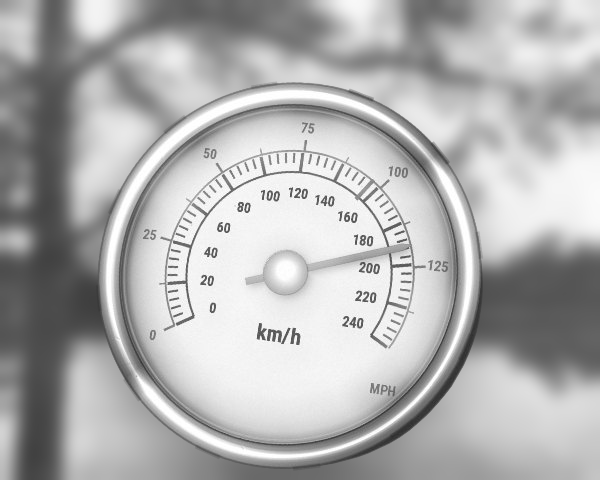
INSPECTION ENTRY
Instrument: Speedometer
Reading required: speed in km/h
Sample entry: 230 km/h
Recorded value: 192 km/h
